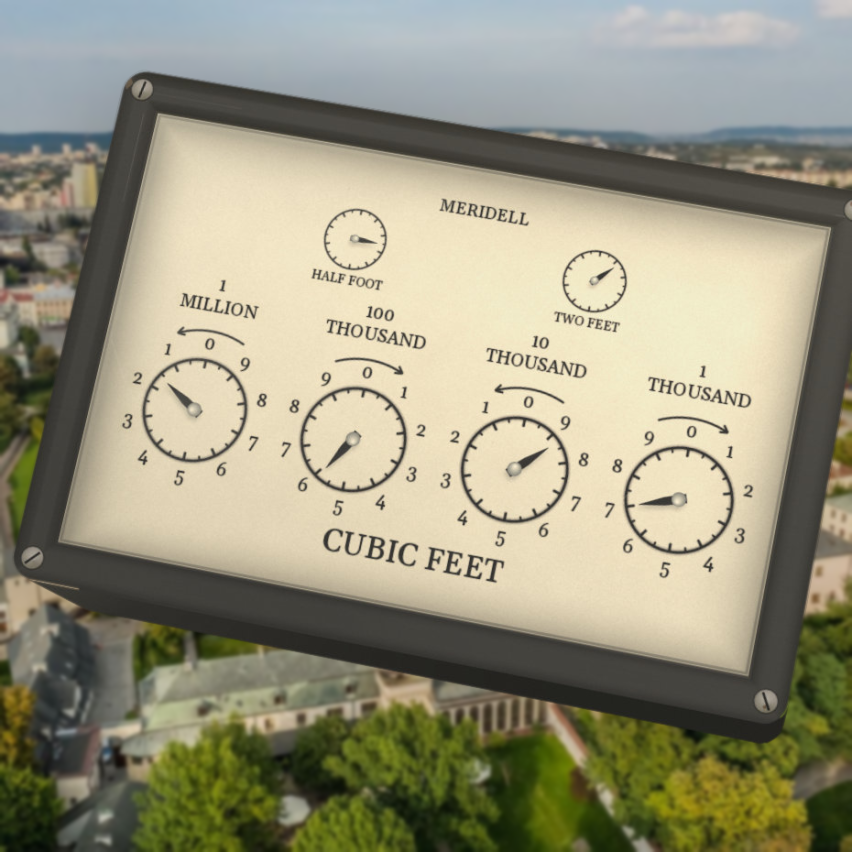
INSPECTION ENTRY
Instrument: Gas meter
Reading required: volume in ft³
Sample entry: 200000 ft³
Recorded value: 158700 ft³
